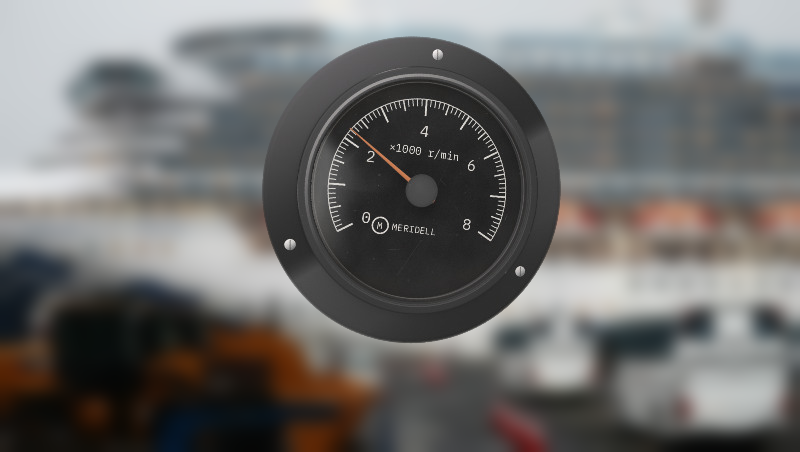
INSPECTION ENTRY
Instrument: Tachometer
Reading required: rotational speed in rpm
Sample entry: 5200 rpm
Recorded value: 2200 rpm
